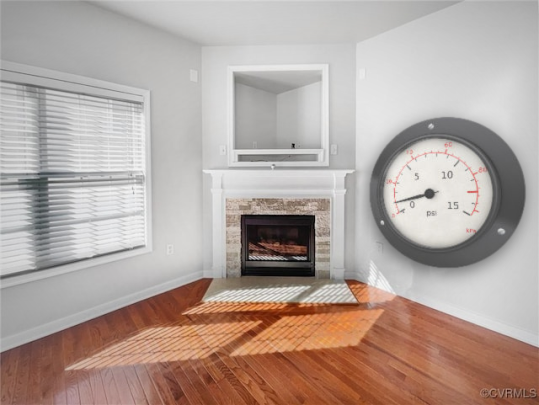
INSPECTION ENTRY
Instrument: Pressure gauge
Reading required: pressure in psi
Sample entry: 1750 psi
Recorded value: 1 psi
